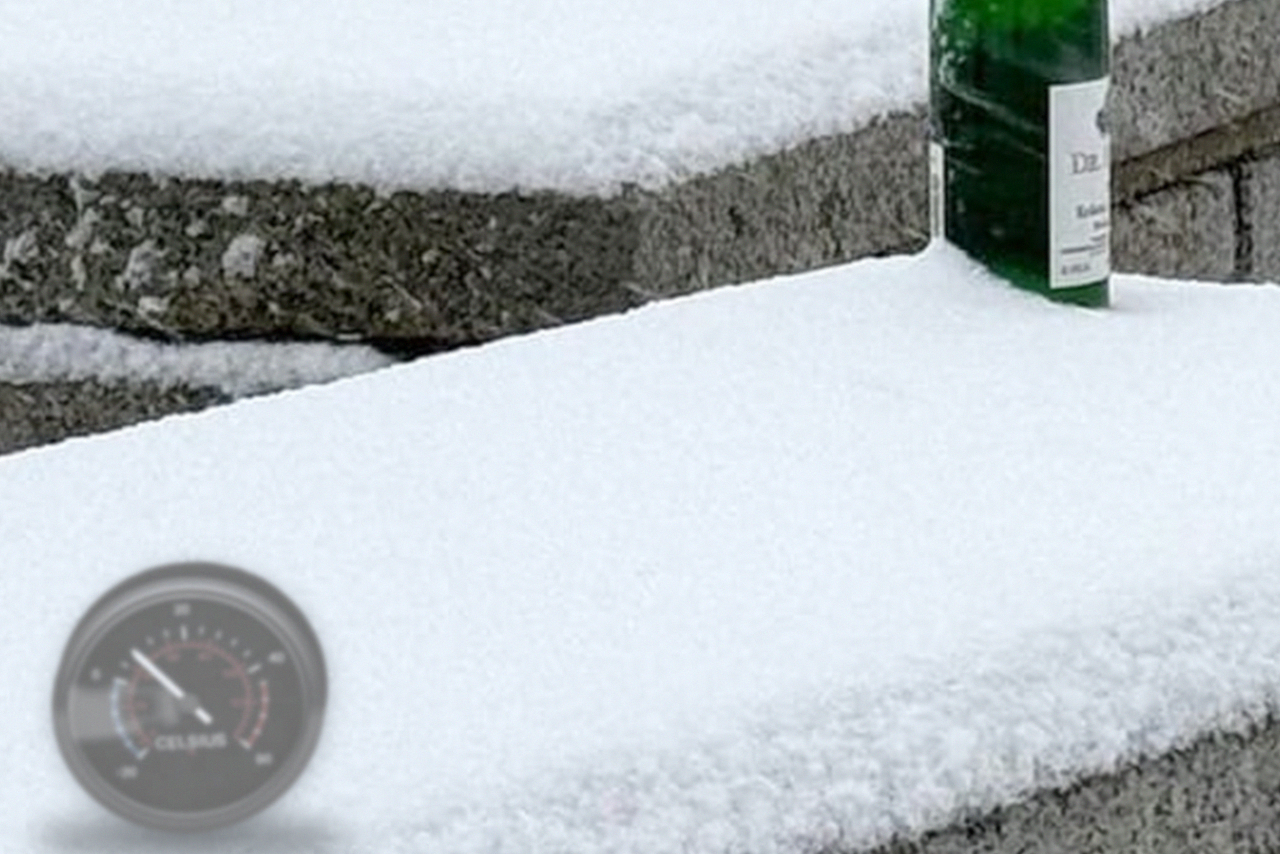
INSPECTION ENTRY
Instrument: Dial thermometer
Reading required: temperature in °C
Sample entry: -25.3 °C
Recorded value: 8 °C
